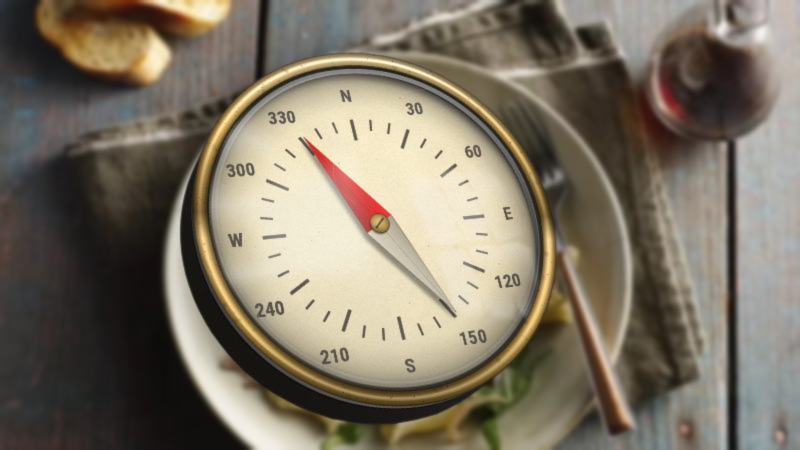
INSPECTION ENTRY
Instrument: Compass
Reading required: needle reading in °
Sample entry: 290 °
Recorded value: 330 °
